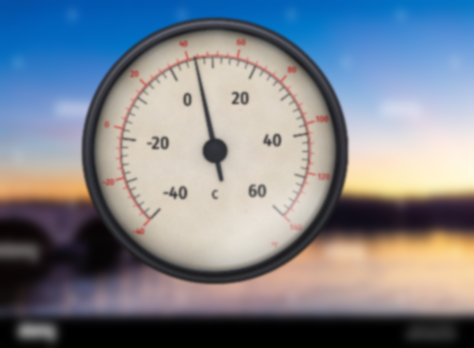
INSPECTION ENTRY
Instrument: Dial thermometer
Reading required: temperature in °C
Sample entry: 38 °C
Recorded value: 6 °C
